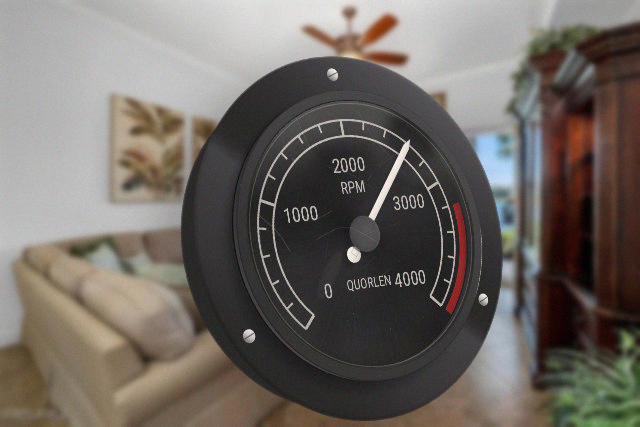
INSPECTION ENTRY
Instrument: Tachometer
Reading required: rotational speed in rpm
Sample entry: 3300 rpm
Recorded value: 2600 rpm
